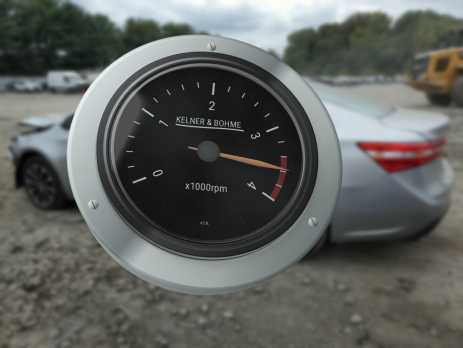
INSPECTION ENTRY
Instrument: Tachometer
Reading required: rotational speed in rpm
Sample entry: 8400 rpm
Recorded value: 3600 rpm
